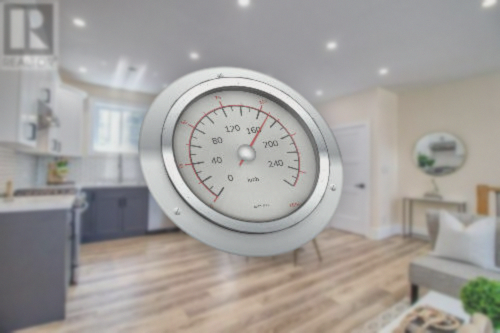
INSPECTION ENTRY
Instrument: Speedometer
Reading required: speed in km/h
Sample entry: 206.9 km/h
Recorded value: 170 km/h
